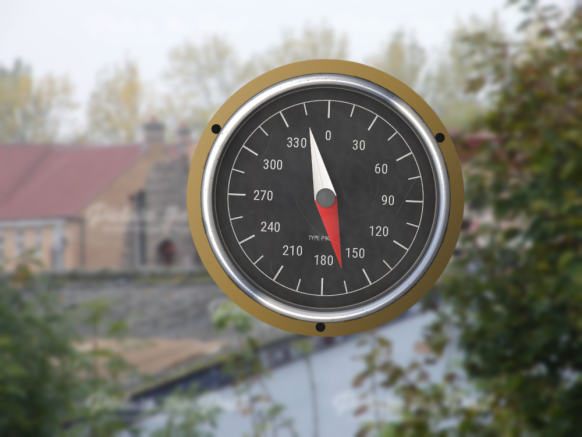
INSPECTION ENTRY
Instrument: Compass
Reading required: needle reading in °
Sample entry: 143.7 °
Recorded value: 165 °
